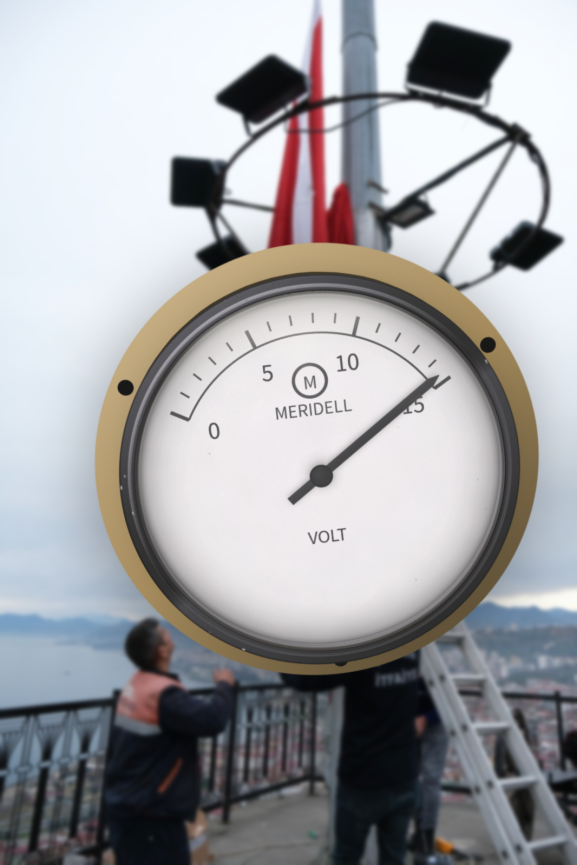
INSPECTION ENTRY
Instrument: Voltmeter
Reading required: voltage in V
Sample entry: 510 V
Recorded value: 14.5 V
